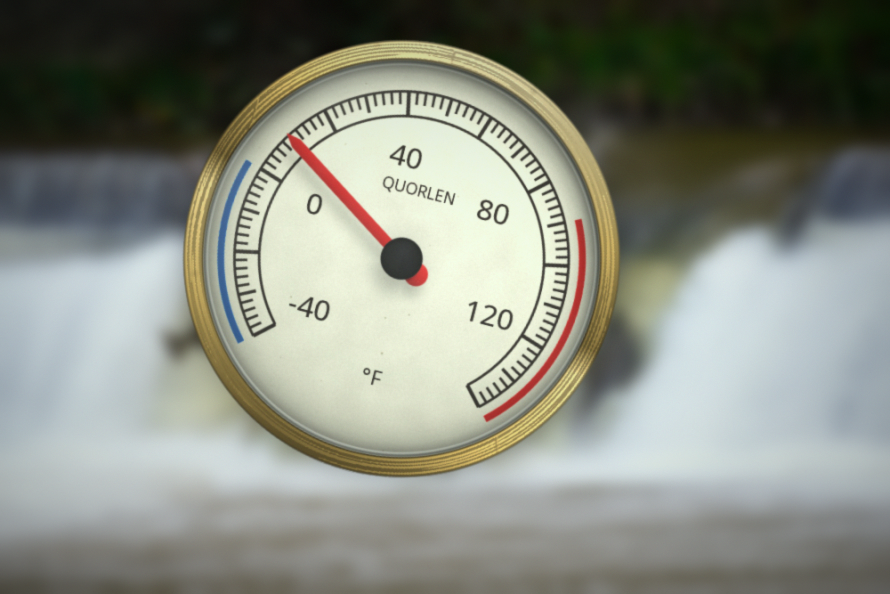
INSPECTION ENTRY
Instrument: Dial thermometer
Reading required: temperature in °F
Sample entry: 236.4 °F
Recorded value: 10 °F
